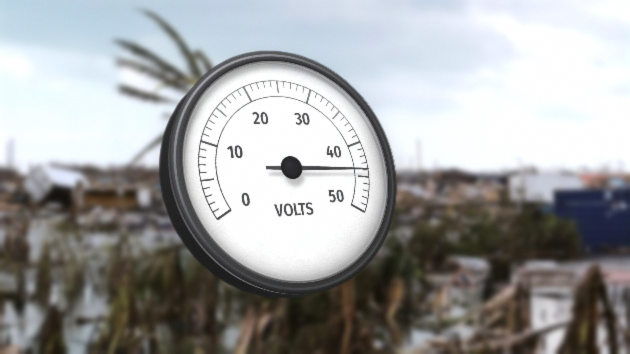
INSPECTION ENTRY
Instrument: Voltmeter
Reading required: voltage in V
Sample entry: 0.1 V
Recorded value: 44 V
